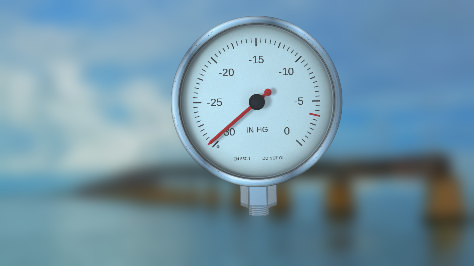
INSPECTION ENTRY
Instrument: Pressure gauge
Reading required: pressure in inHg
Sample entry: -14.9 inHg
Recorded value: -29.5 inHg
